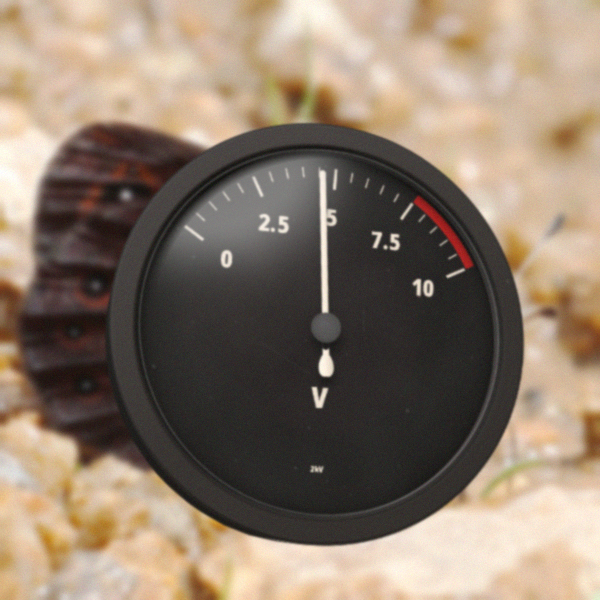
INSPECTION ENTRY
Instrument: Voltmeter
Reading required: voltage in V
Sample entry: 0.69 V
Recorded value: 4.5 V
